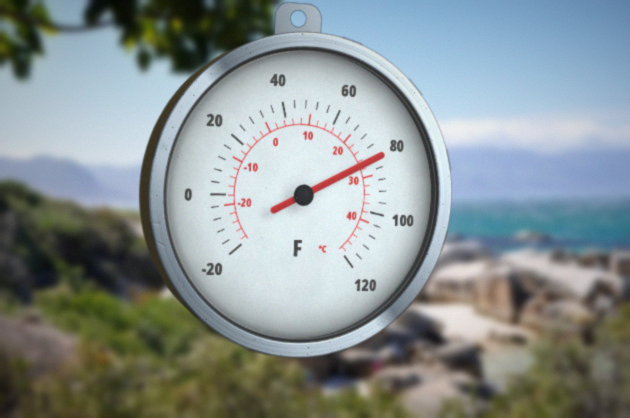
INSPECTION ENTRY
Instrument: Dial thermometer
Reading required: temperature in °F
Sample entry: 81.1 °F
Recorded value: 80 °F
